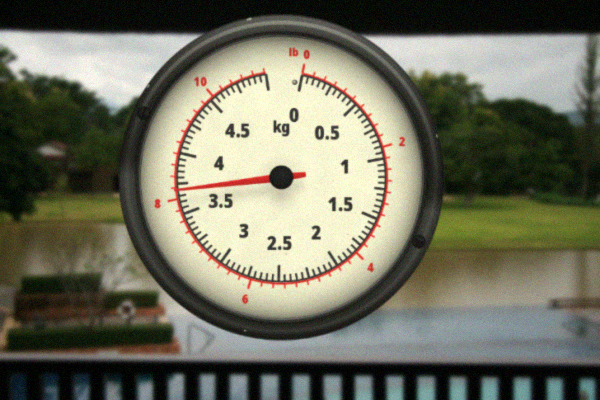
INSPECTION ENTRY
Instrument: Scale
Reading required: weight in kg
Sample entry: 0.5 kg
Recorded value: 3.7 kg
